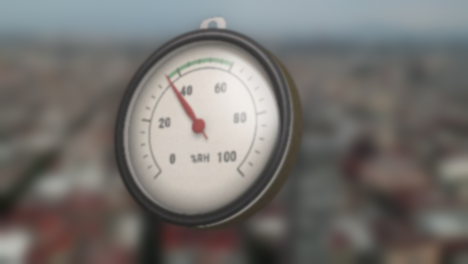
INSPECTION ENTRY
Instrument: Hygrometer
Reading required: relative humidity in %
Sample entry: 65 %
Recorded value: 36 %
